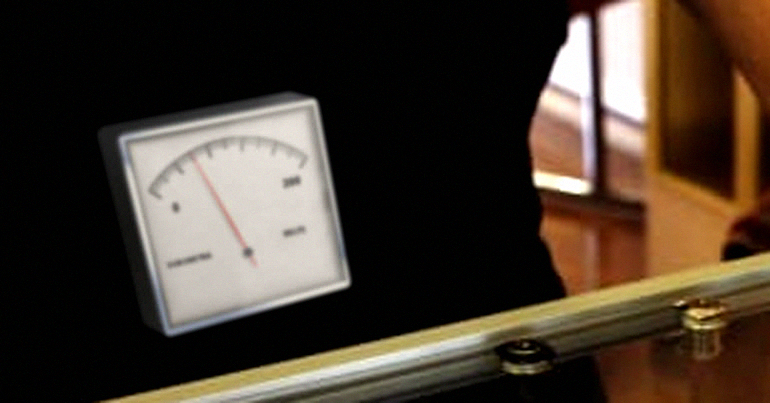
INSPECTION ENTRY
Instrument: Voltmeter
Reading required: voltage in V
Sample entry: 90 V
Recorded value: 60 V
